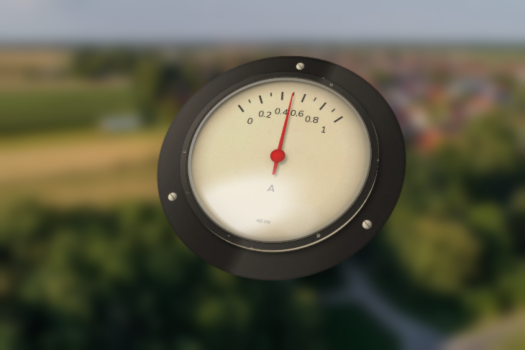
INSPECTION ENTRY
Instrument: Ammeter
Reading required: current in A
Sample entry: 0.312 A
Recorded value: 0.5 A
